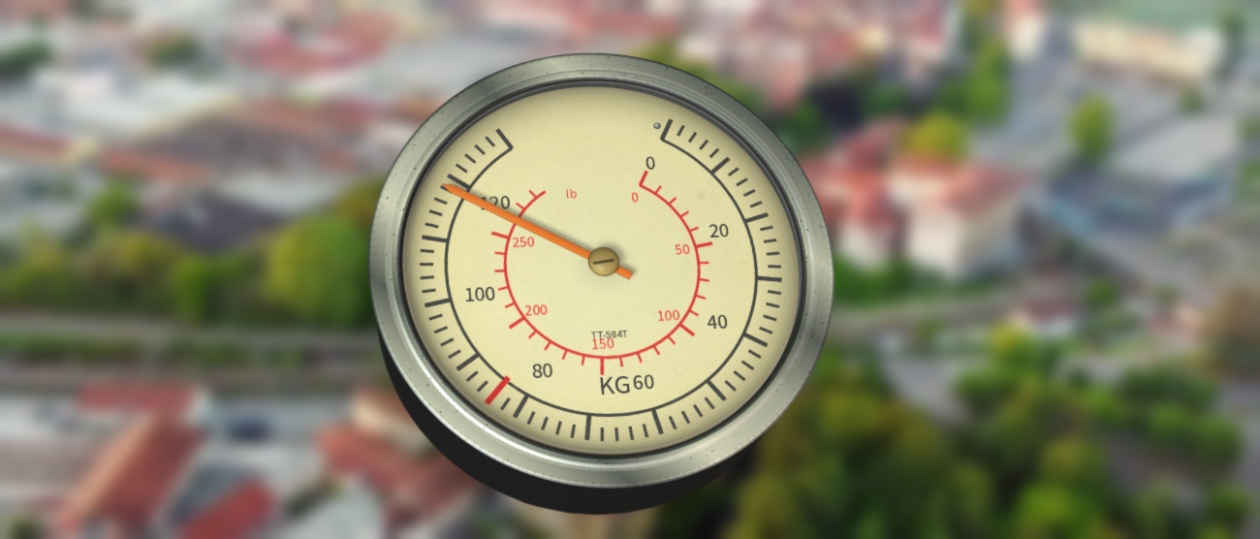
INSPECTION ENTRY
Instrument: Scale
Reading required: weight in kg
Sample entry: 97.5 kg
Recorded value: 118 kg
